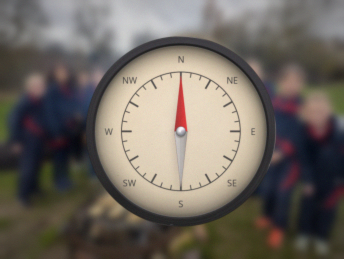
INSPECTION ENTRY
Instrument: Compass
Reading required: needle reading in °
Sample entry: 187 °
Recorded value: 0 °
